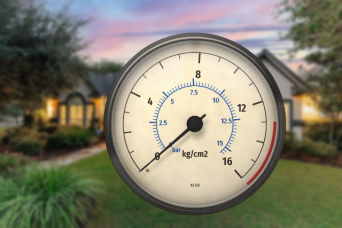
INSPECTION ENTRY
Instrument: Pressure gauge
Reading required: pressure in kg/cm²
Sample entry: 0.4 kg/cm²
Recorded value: 0 kg/cm²
